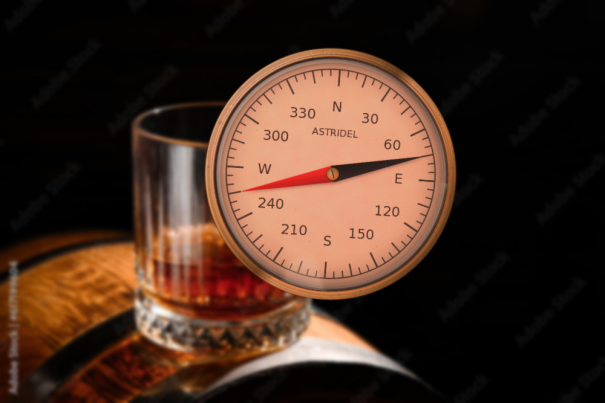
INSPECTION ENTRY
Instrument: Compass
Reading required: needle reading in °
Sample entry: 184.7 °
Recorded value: 255 °
